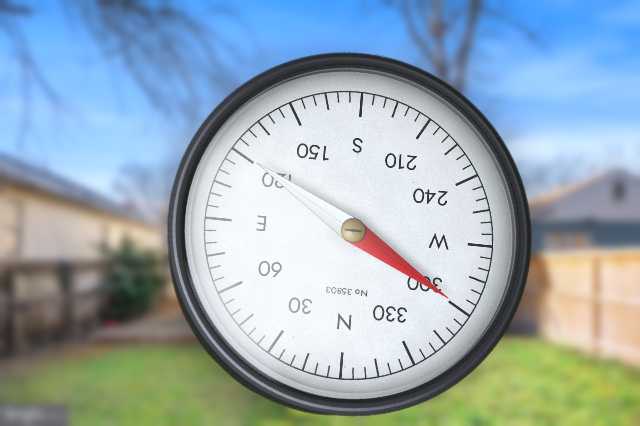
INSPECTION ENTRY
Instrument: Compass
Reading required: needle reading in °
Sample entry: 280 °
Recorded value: 300 °
